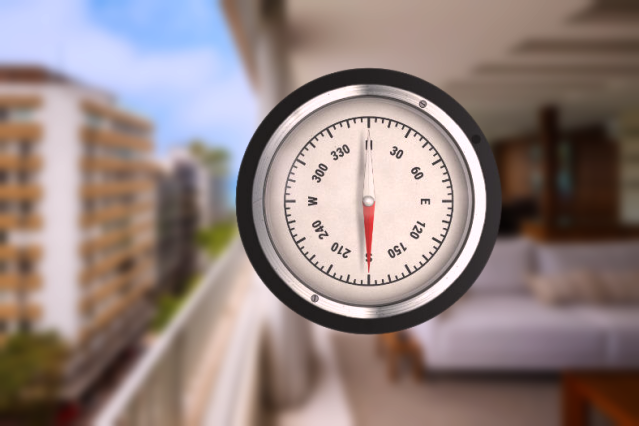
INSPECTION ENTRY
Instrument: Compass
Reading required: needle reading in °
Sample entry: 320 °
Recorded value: 180 °
